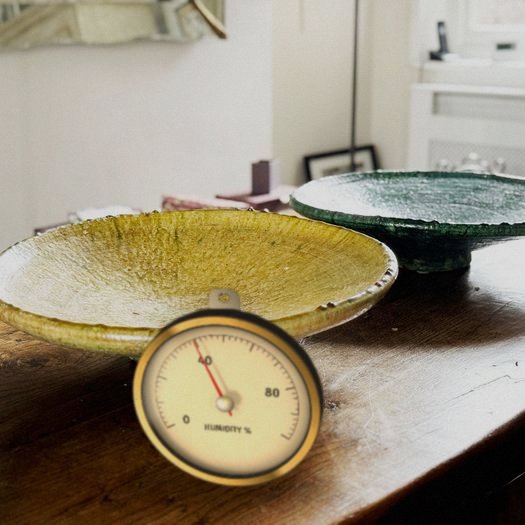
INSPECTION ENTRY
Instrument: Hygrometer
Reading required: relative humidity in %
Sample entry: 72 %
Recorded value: 40 %
